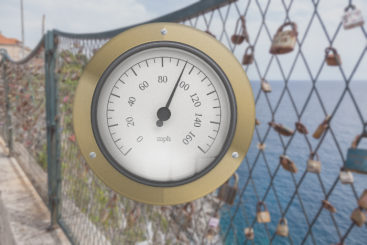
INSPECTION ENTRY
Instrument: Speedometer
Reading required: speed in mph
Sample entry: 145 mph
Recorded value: 95 mph
